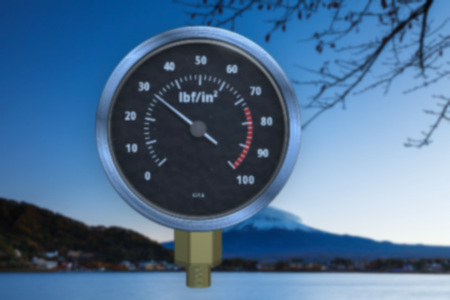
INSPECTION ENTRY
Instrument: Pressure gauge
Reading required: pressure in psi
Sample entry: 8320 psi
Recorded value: 30 psi
